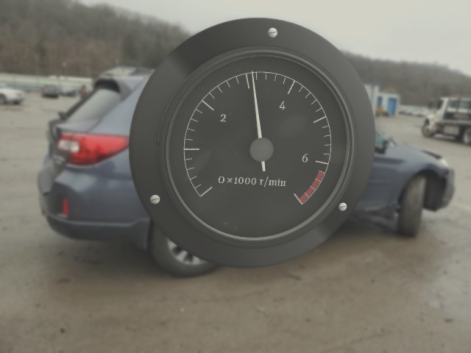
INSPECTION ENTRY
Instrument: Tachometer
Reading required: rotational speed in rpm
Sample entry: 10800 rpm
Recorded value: 3100 rpm
